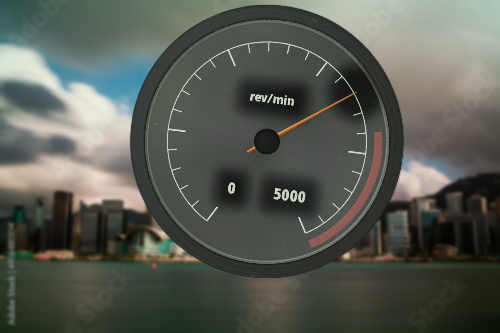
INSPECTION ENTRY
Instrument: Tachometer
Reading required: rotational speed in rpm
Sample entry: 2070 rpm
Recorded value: 3400 rpm
